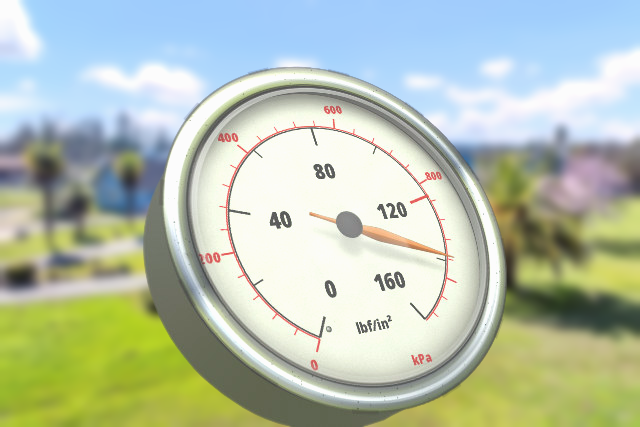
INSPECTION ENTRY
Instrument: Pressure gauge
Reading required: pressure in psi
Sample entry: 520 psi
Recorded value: 140 psi
